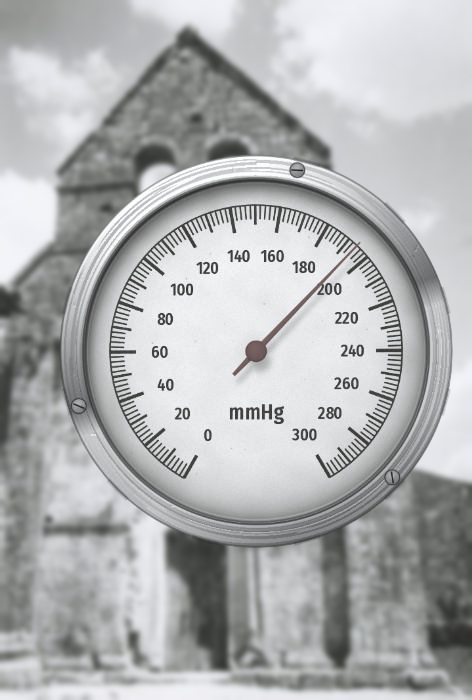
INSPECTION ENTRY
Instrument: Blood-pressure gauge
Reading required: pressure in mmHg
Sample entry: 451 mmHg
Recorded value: 194 mmHg
